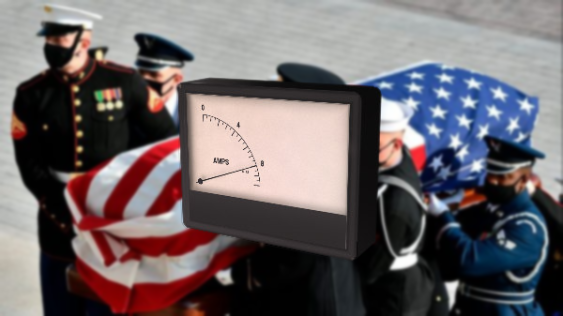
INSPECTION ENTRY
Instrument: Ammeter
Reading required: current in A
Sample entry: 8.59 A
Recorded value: 8 A
